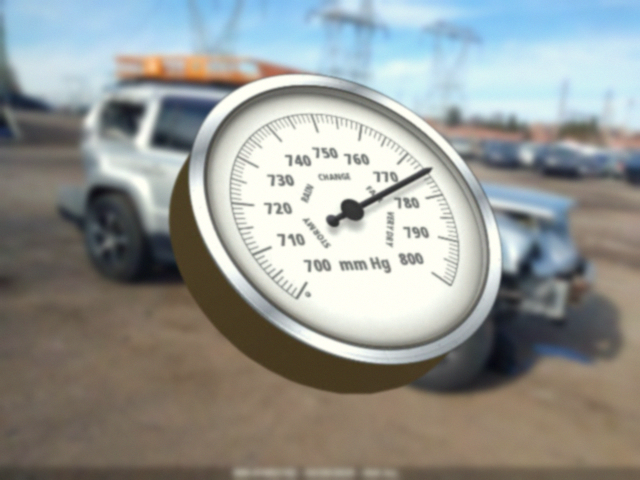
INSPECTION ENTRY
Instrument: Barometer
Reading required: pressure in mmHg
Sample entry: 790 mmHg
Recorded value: 775 mmHg
